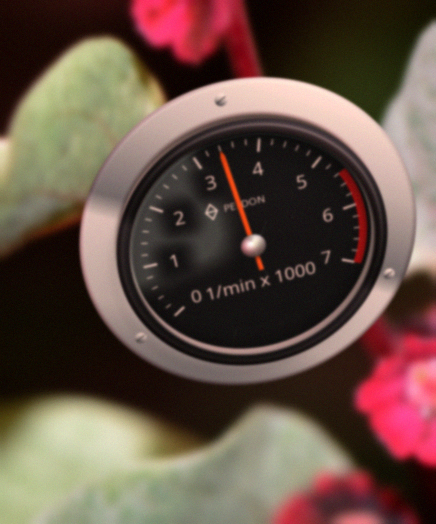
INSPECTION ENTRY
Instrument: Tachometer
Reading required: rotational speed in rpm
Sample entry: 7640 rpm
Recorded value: 3400 rpm
